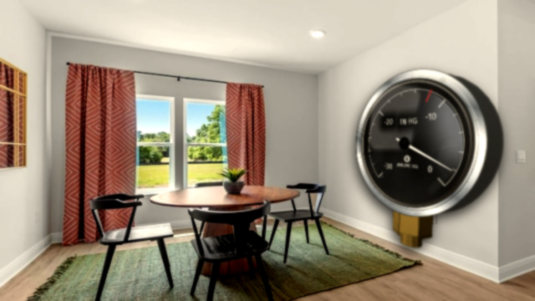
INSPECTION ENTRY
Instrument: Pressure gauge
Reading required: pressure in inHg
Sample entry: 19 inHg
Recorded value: -2 inHg
